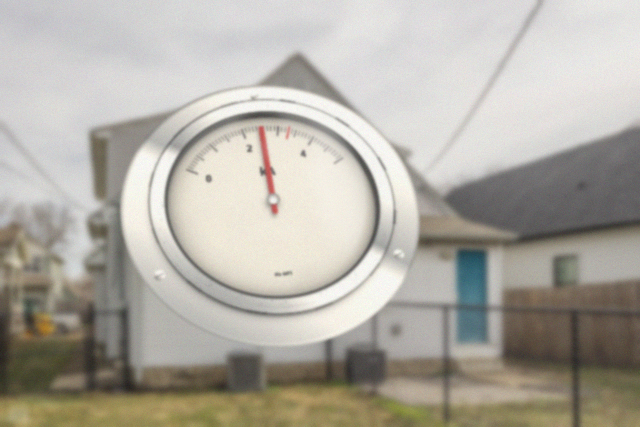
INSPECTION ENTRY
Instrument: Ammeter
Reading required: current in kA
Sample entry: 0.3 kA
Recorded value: 2.5 kA
